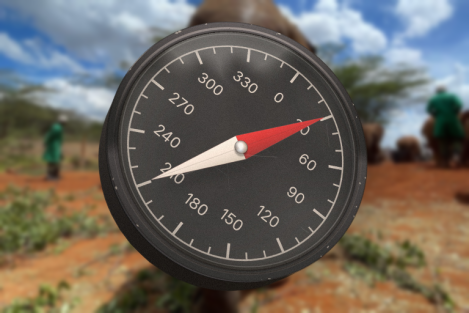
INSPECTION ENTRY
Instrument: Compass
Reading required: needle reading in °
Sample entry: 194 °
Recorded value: 30 °
